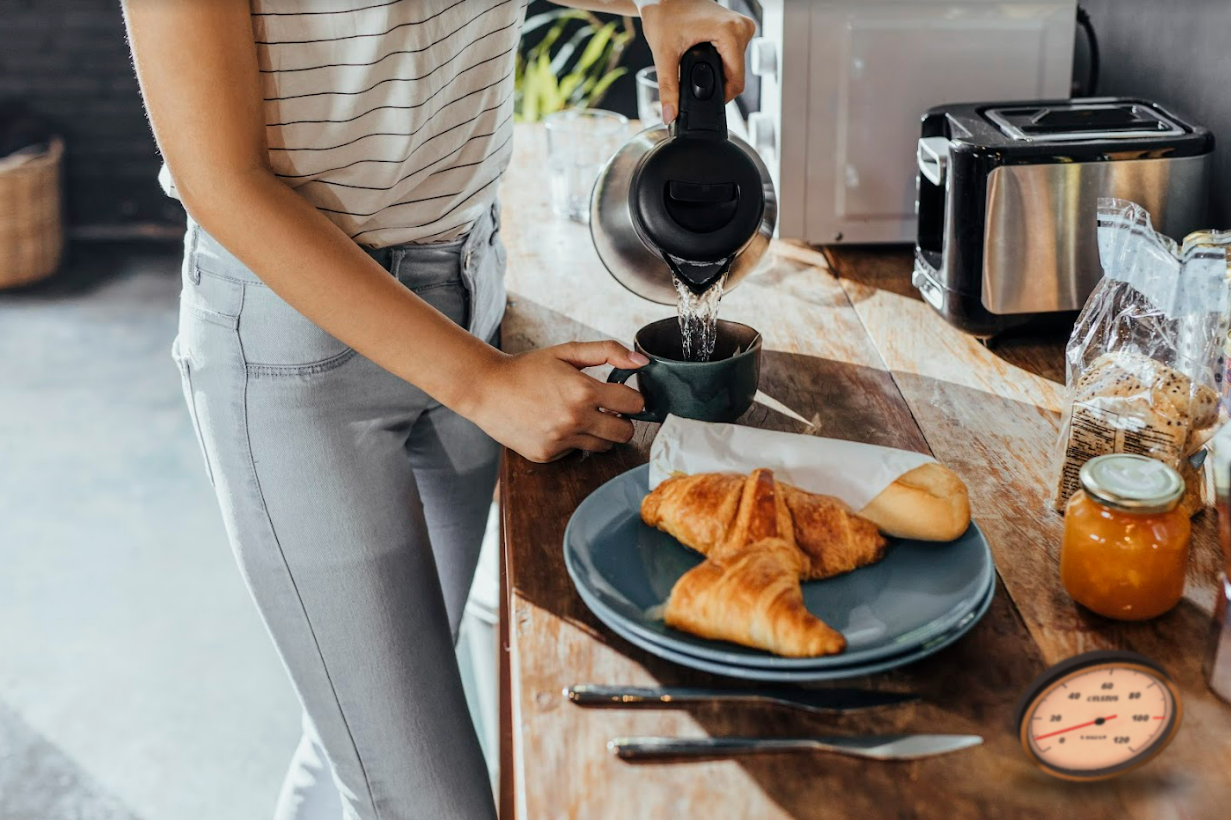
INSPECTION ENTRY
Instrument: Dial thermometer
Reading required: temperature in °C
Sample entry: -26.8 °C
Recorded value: 10 °C
